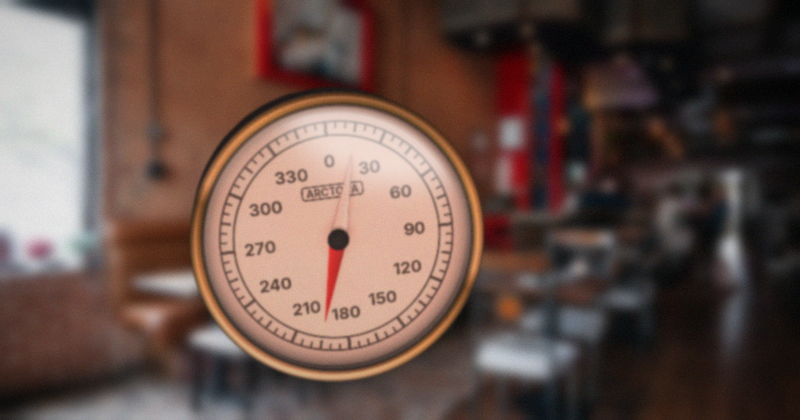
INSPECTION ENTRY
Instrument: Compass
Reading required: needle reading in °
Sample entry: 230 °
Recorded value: 195 °
